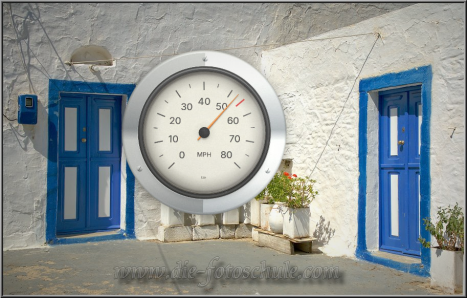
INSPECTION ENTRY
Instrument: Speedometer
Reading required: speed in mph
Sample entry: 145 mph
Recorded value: 52.5 mph
